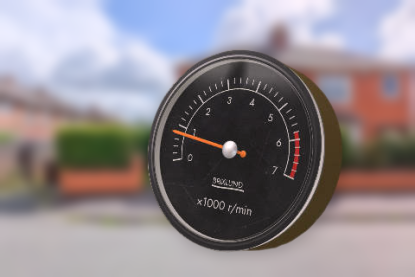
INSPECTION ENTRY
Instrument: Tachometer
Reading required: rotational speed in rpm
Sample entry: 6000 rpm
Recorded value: 800 rpm
